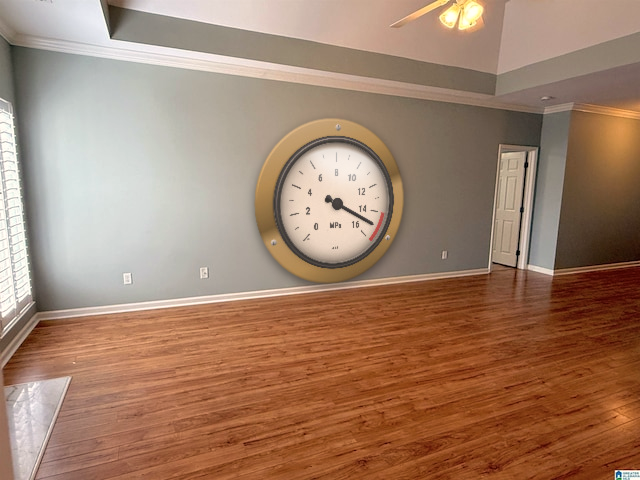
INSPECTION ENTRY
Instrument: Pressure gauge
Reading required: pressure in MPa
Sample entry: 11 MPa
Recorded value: 15 MPa
